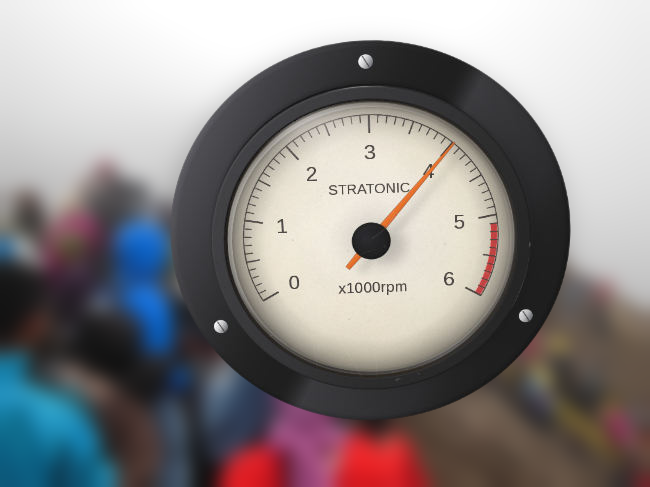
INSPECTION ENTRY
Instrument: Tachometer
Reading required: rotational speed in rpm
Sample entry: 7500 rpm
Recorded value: 4000 rpm
